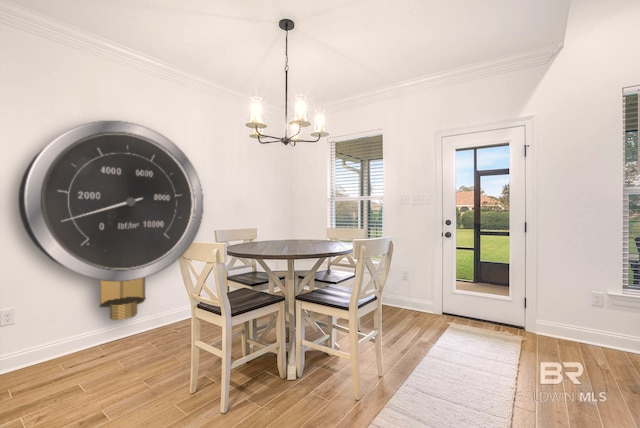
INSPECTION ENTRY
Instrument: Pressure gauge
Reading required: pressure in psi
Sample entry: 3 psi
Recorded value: 1000 psi
